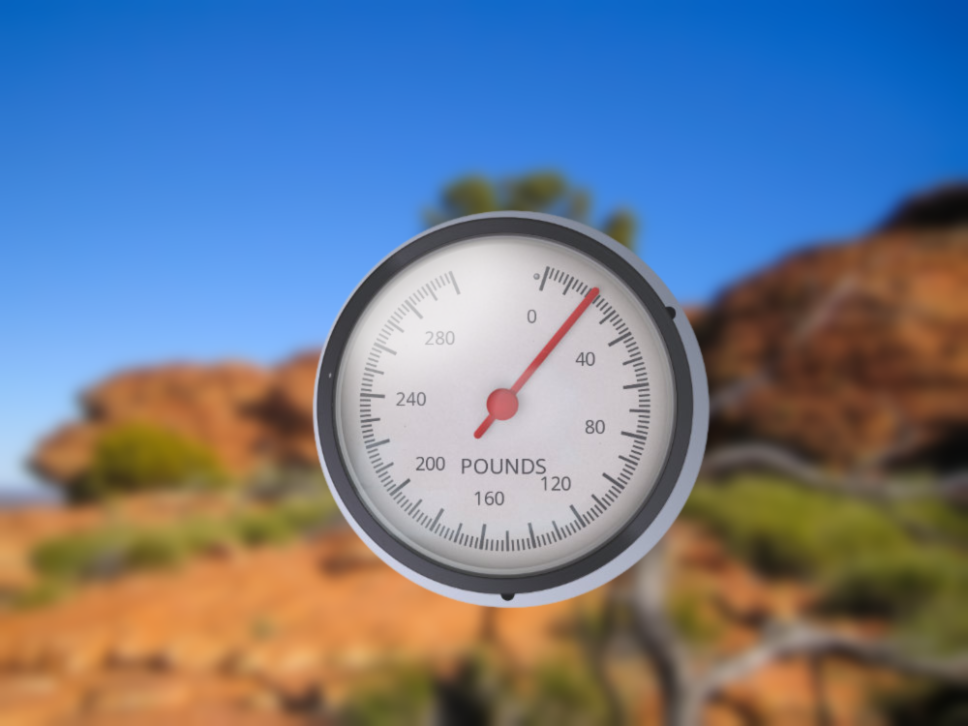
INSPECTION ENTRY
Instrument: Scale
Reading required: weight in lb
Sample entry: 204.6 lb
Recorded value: 20 lb
